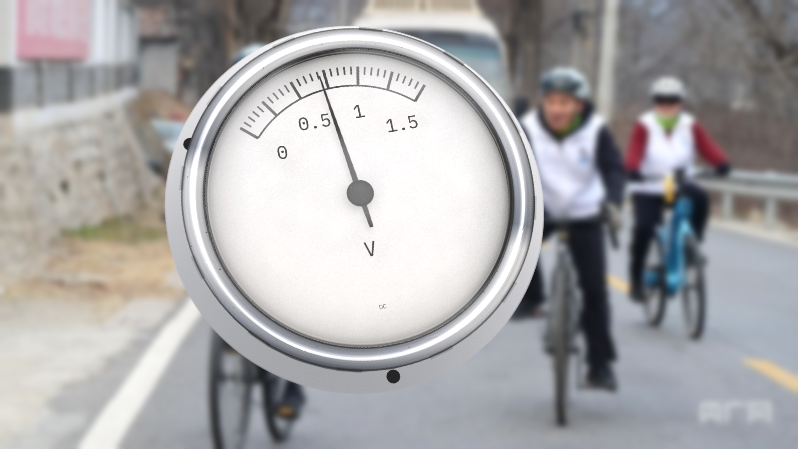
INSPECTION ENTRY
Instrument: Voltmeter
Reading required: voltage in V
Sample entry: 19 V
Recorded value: 0.7 V
